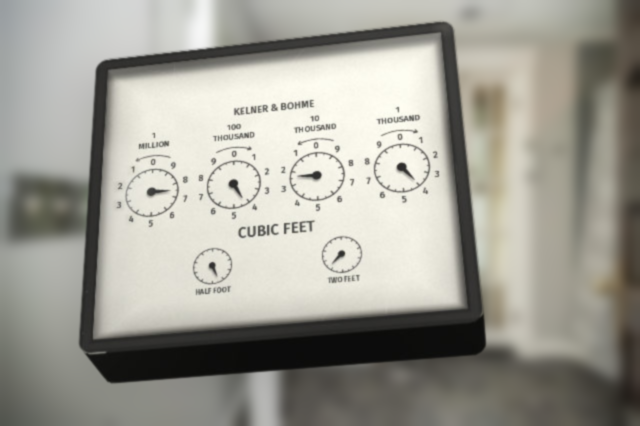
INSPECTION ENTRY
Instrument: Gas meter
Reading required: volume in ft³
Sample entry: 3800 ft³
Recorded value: 742400 ft³
